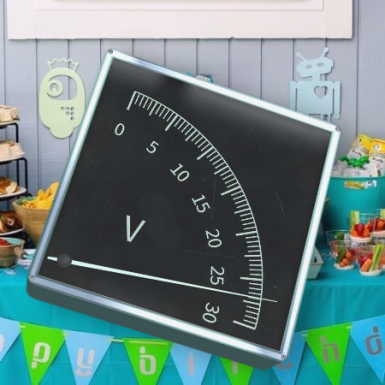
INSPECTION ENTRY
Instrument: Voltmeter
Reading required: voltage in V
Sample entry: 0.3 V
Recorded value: 27 V
